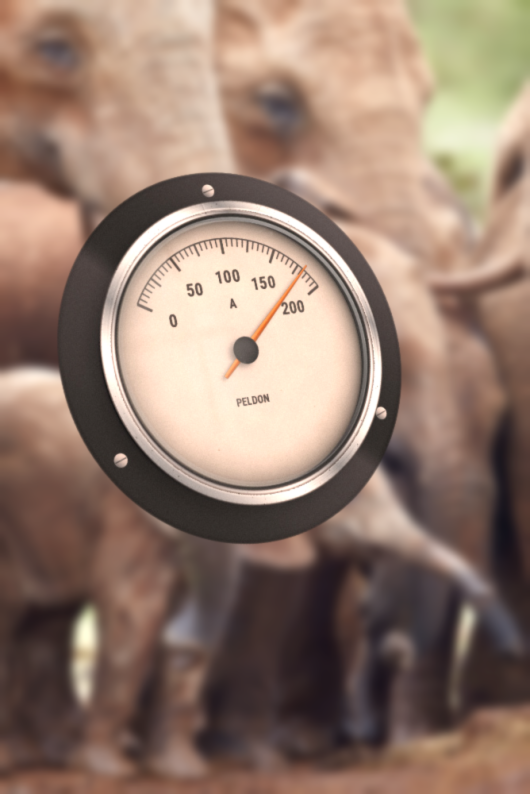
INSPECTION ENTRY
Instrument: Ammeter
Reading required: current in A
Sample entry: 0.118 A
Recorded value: 180 A
